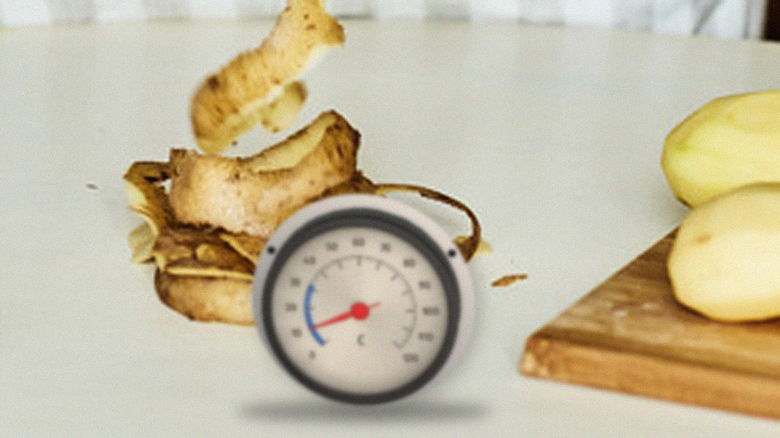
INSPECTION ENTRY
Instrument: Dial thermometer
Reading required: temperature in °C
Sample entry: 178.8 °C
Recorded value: 10 °C
